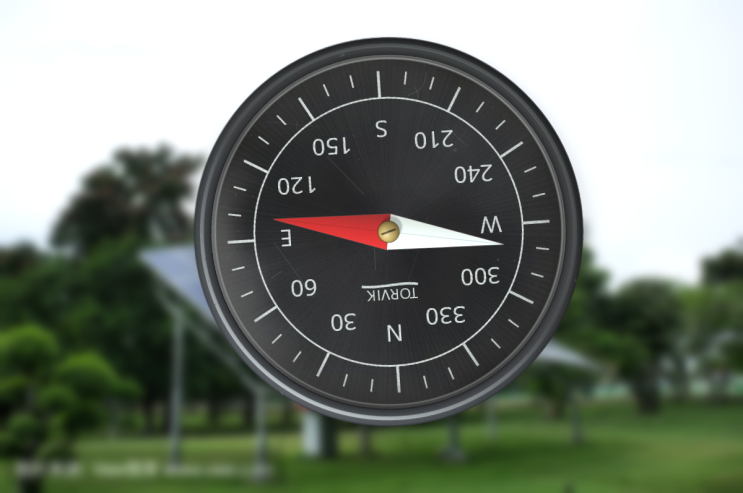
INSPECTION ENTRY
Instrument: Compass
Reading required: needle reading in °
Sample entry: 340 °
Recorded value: 100 °
